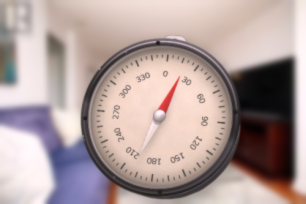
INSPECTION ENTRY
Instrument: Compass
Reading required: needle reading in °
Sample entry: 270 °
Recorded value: 20 °
